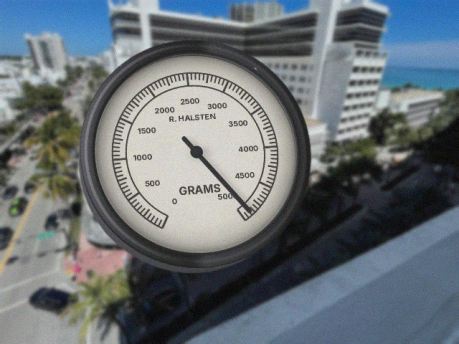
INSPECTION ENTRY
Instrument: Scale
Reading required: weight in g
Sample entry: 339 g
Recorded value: 4900 g
